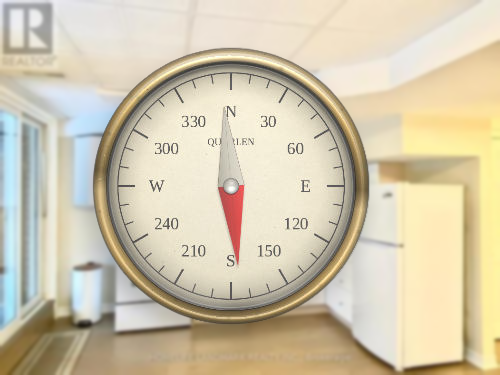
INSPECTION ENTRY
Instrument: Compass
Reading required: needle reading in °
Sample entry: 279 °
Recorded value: 175 °
